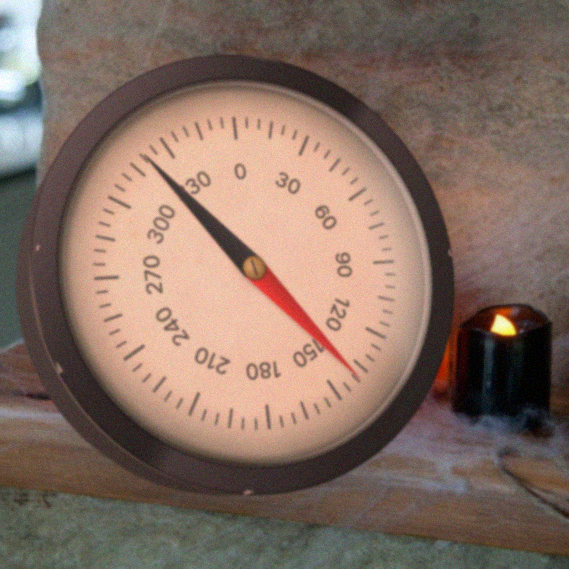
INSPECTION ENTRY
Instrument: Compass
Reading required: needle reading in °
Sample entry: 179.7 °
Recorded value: 140 °
